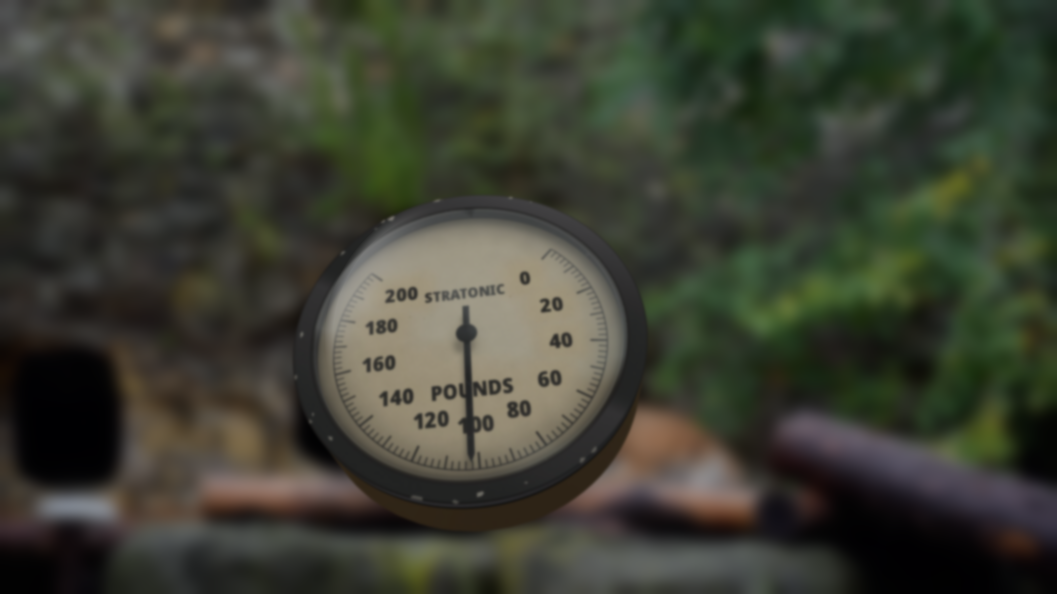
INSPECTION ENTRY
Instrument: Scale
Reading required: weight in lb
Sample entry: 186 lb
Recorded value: 102 lb
